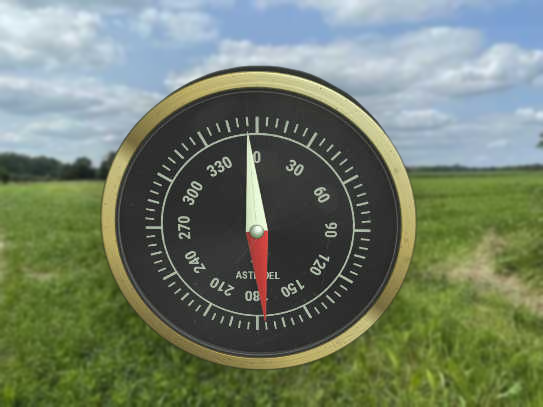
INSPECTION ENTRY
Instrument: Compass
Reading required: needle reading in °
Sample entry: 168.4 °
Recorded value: 175 °
